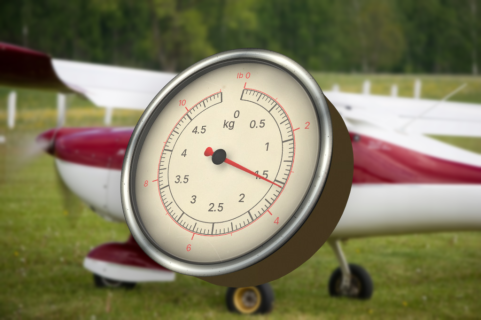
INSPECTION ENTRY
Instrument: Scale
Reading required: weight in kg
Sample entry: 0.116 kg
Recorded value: 1.55 kg
